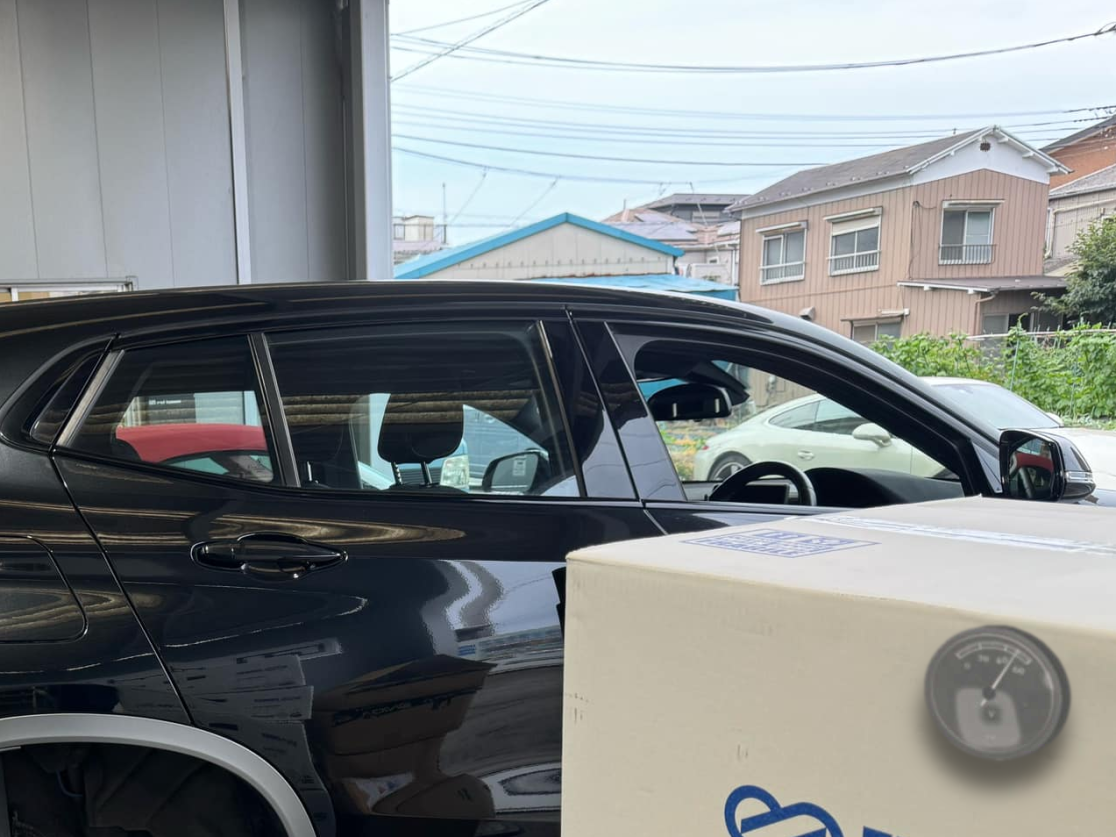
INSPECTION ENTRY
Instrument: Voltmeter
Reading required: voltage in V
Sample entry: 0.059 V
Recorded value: 50 V
